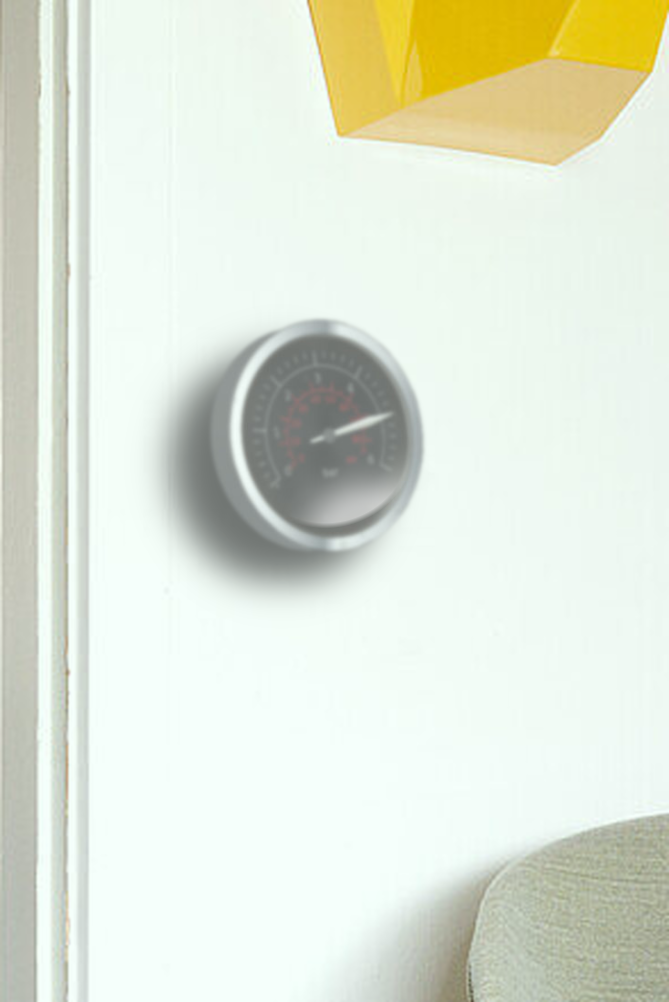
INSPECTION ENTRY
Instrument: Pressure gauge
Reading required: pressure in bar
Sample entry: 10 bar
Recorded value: 5 bar
